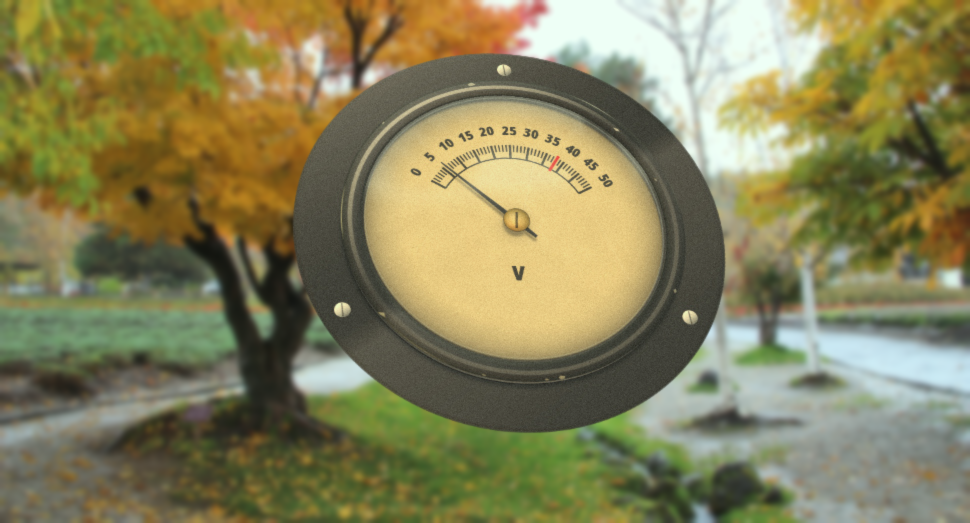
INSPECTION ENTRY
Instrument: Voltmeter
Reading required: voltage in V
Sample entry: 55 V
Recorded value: 5 V
